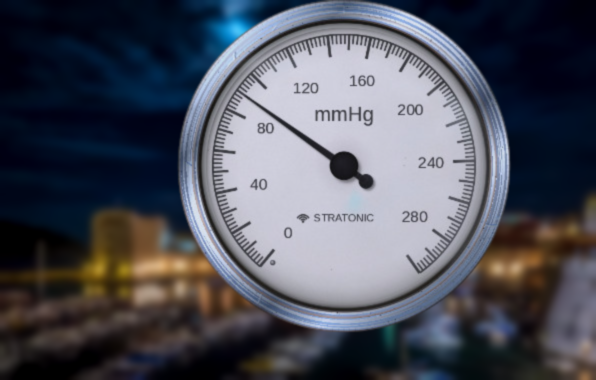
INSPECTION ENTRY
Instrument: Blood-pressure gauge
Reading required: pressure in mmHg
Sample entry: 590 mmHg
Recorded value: 90 mmHg
